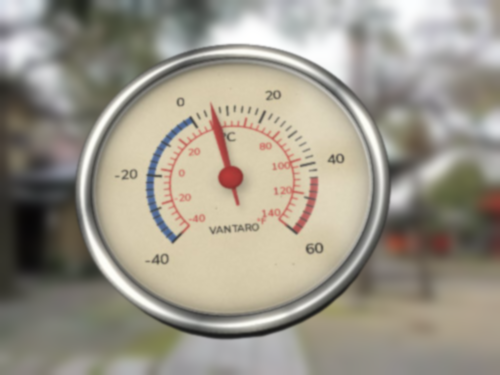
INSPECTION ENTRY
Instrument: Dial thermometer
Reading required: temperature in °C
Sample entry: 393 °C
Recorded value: 6 °C
